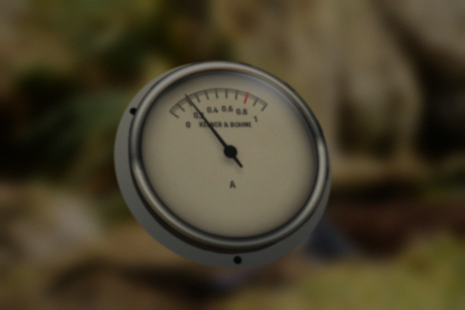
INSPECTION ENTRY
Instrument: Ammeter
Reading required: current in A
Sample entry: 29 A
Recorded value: 0.2 A
